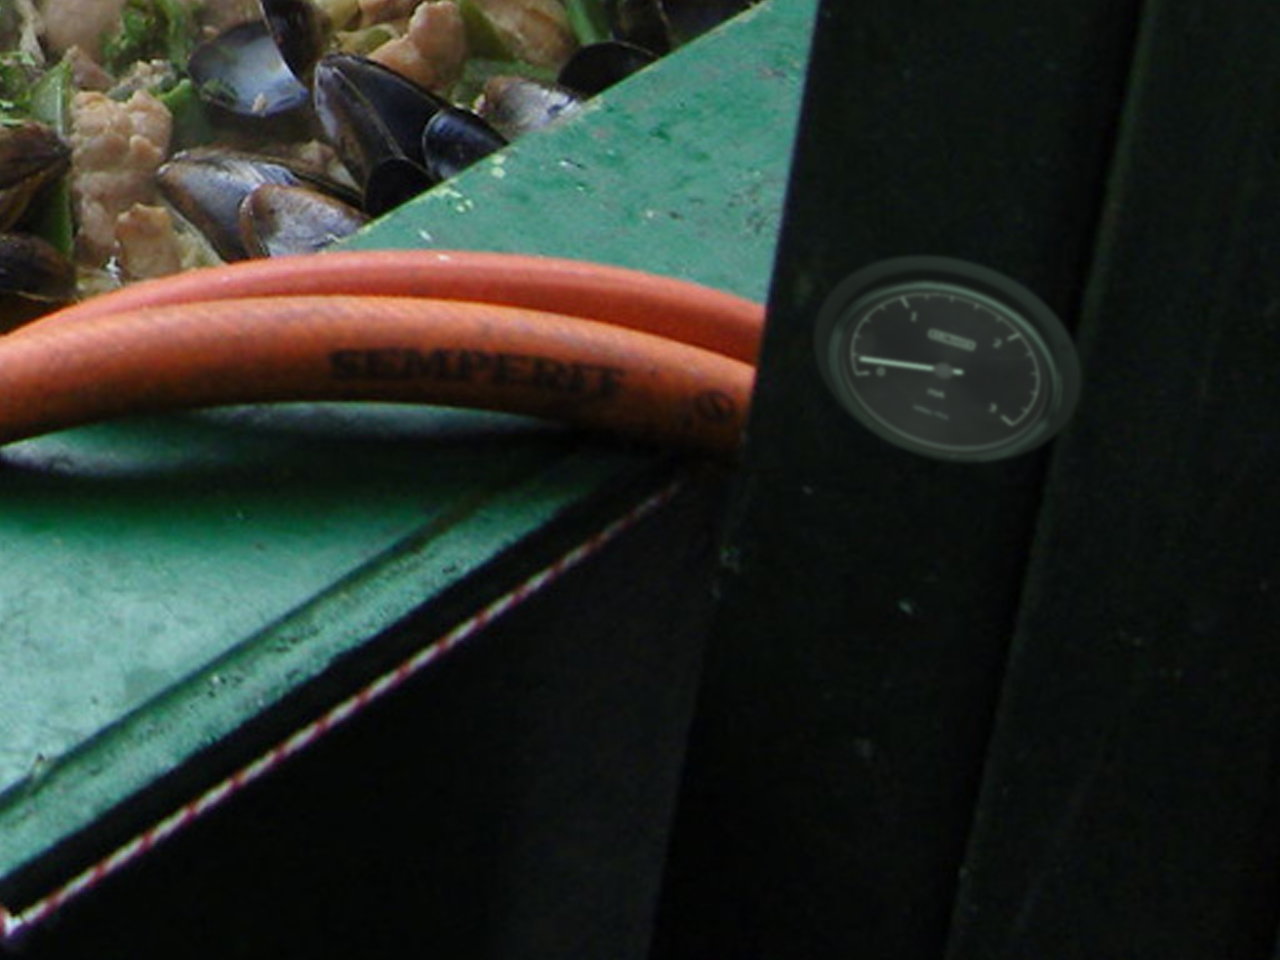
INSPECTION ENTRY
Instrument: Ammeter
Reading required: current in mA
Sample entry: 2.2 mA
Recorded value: 0.2 mA
